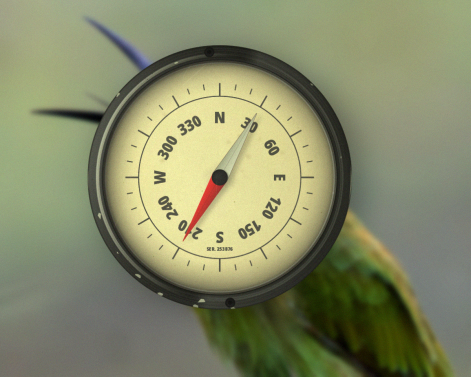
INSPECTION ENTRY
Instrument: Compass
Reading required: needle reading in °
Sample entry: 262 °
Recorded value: 210 °
